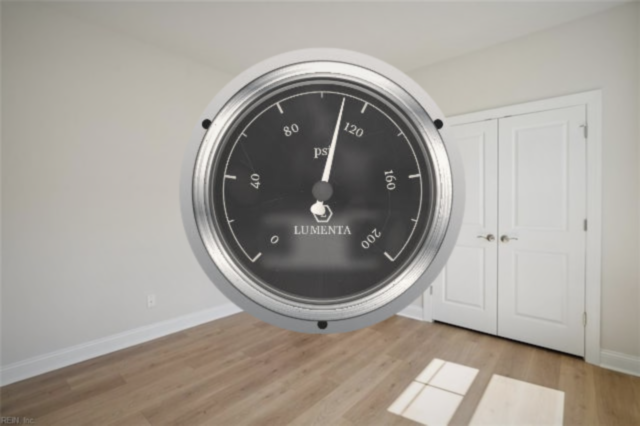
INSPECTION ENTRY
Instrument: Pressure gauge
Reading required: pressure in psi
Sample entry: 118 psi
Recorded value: 110 psi
